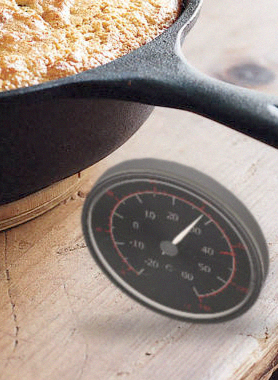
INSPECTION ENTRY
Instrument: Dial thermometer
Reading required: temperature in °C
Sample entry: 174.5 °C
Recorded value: 27.5 °C
